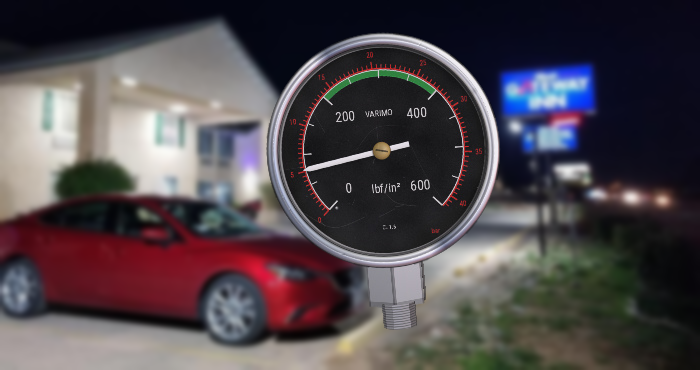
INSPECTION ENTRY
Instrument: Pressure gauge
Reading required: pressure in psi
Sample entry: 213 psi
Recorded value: 75 psi
